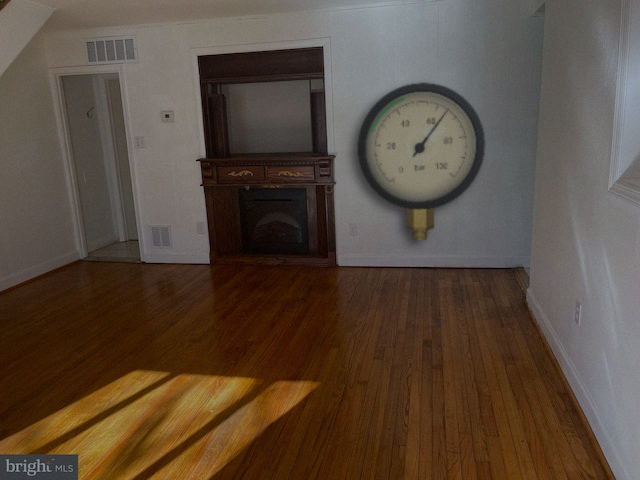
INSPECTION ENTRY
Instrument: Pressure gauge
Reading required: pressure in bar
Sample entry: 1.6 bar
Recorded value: 65 bar
